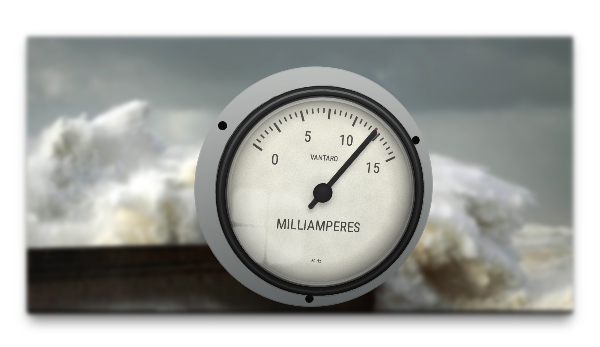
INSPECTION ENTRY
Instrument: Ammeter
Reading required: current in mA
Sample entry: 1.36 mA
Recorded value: 12 mA
